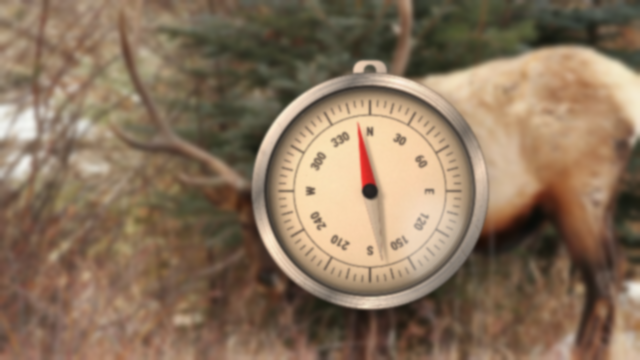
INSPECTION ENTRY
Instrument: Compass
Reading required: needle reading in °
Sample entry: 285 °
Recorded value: 350 °
